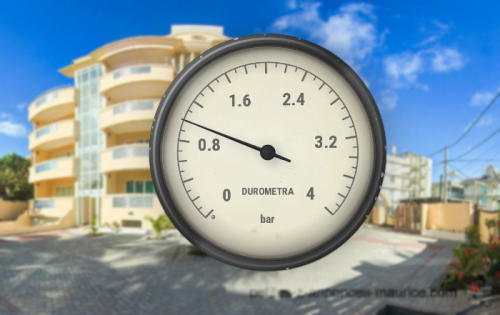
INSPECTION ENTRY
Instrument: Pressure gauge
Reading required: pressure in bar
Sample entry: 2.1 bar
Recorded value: 1 bar
